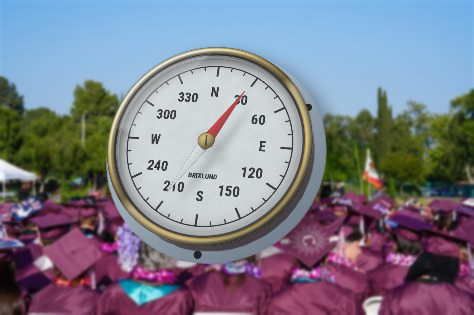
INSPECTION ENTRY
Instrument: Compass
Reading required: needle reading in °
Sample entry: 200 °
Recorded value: 30 °
